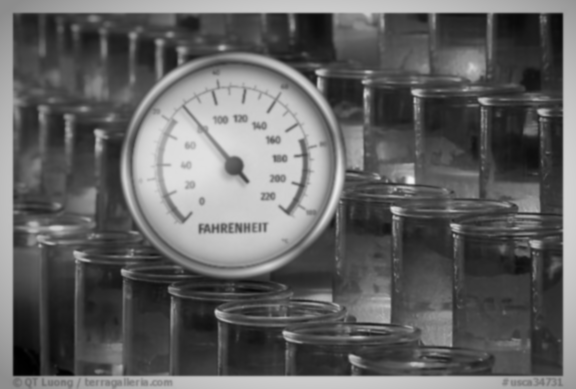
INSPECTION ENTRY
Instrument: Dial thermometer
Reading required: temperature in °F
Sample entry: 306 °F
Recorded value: 80 °F
